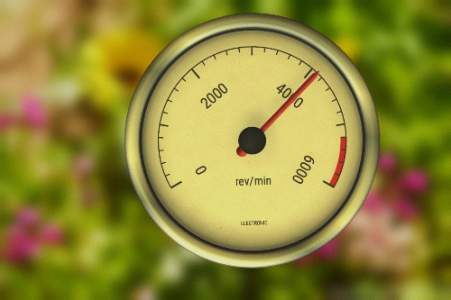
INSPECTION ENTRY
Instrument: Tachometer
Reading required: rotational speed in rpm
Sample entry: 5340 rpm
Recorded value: 4100 rpm
